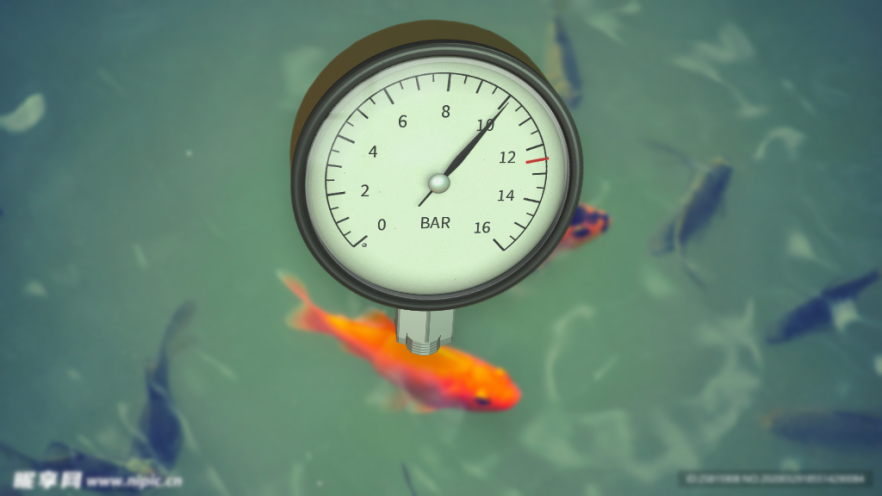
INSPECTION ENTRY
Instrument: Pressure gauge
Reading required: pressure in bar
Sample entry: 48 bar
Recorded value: 10 bar
